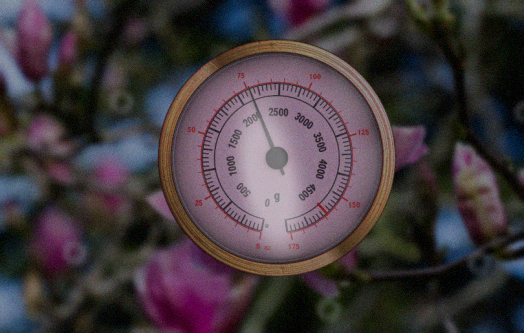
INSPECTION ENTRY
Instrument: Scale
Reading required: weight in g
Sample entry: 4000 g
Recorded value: 2150 g
